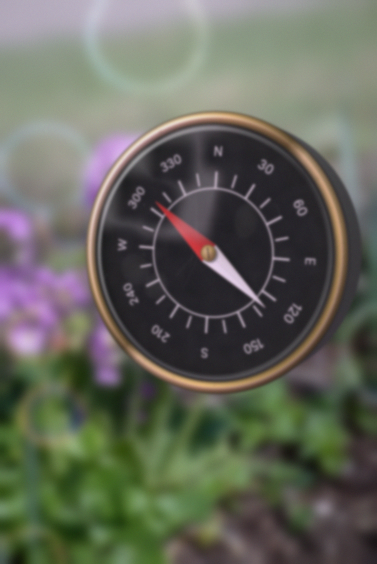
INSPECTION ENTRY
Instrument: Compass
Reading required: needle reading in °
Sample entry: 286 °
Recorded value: 307.5 °
